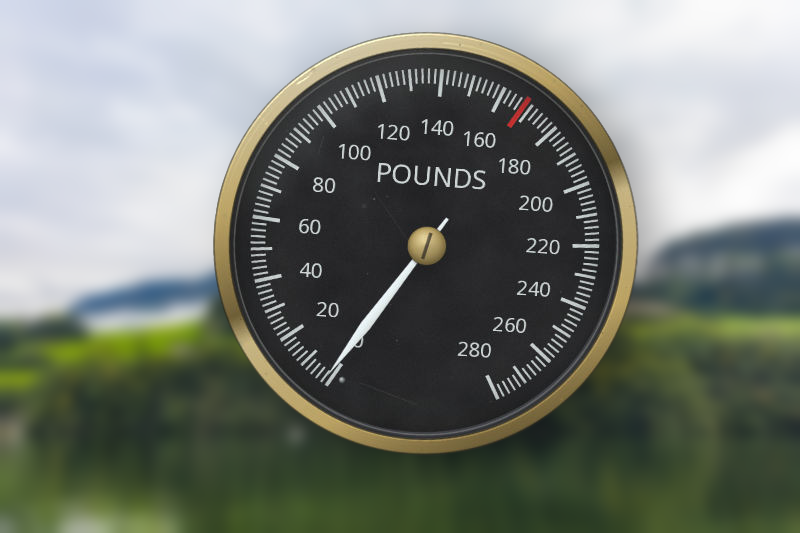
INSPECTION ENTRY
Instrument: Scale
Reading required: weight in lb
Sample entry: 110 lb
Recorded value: 2 lb
